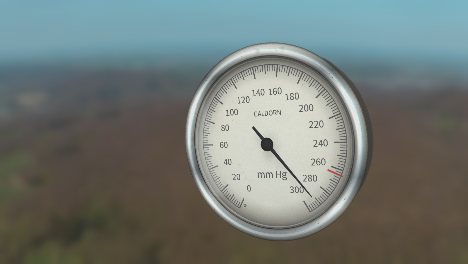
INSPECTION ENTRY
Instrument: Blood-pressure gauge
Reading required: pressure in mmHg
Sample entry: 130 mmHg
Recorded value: 290 mmHg
